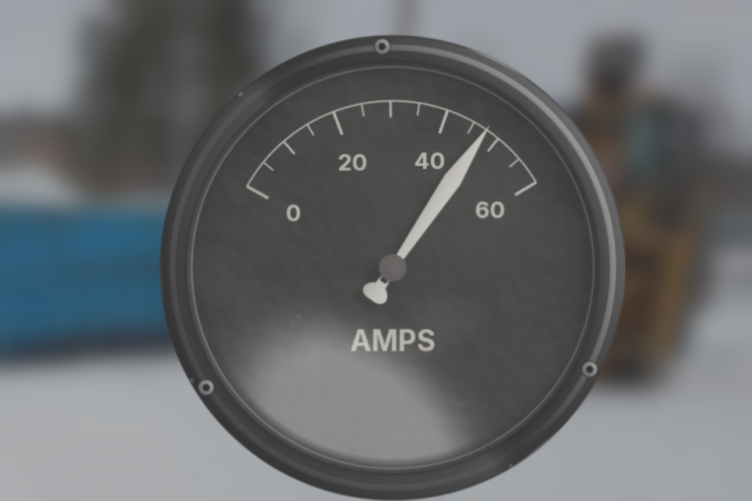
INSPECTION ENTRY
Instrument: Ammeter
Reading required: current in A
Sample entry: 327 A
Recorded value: 47.5 A
